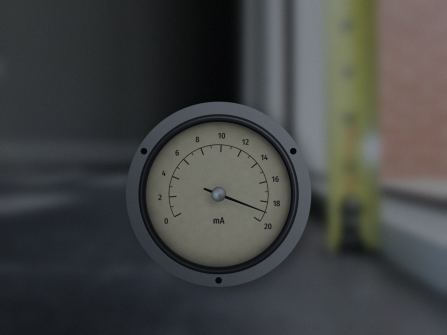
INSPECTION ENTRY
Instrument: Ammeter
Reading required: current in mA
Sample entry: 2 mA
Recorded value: 19 mA
